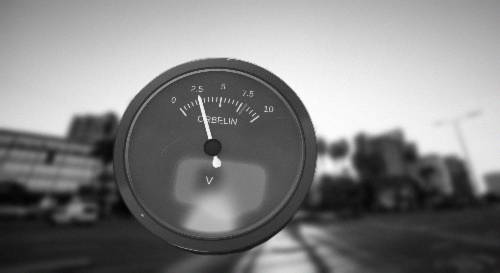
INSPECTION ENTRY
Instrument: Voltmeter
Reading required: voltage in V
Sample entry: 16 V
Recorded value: 2.5 V
